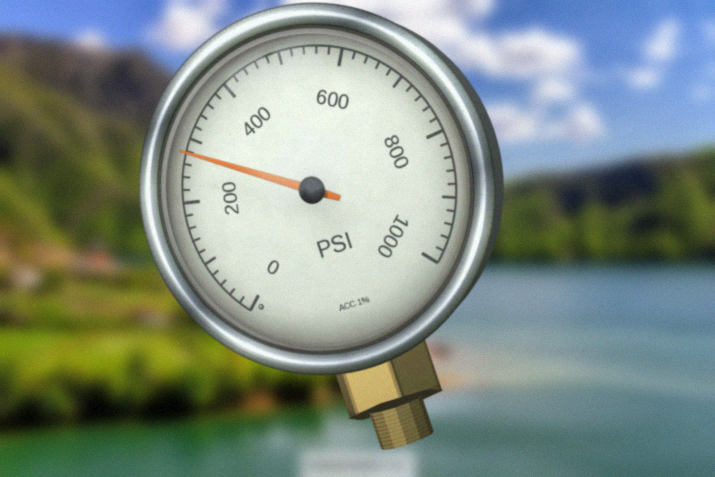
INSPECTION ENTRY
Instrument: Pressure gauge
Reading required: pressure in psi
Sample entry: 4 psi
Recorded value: 280 psi
